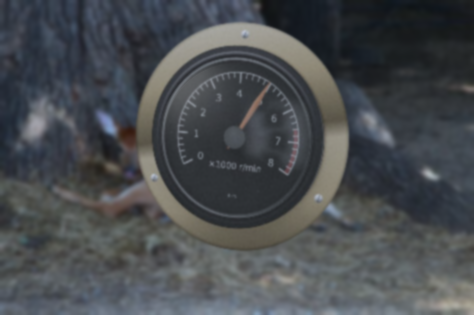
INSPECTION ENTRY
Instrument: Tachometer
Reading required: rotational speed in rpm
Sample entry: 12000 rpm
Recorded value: 5000 rpm
